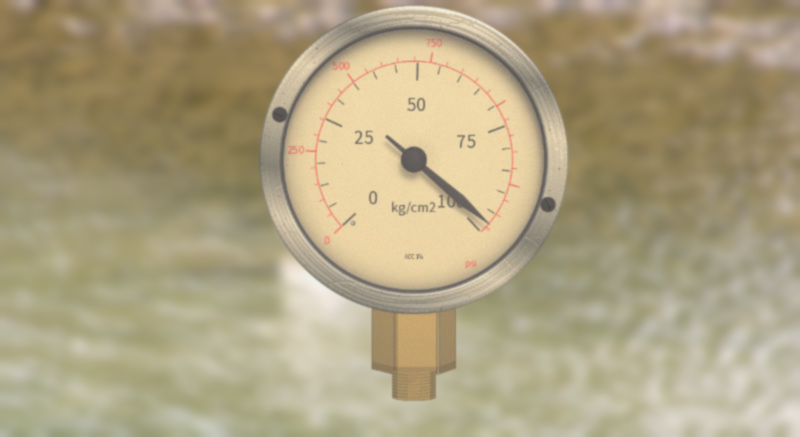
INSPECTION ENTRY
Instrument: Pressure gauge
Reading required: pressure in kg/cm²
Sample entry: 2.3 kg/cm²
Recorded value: 97.5 kg/cm²
